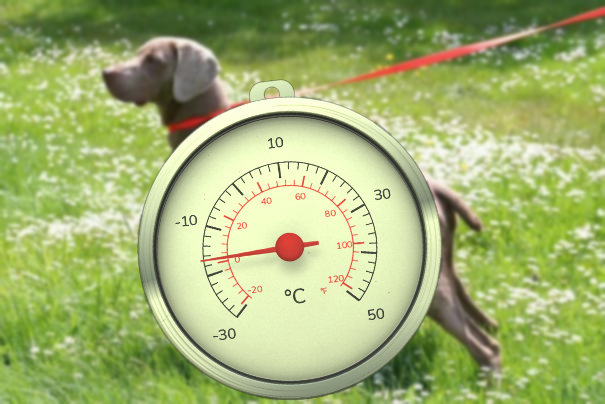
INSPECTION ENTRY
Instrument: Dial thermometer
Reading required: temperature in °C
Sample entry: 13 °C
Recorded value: -17 °C
